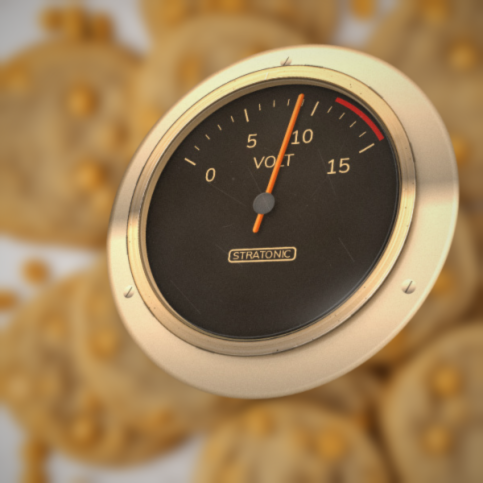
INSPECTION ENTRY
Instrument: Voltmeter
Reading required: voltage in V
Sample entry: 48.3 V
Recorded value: 9 V
